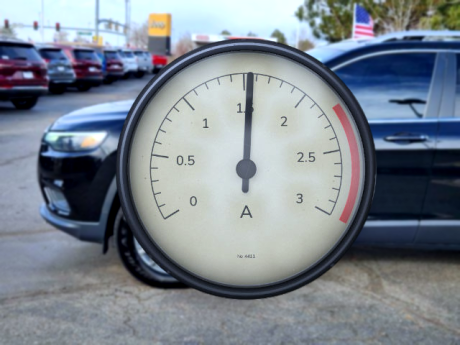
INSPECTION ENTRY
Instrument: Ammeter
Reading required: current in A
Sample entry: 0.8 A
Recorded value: 1.55 A
